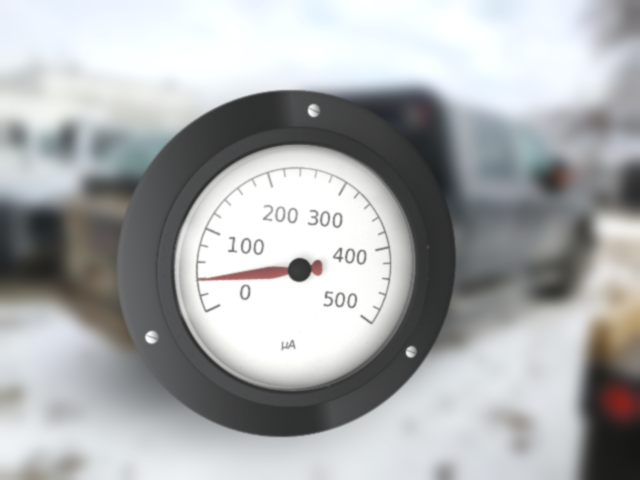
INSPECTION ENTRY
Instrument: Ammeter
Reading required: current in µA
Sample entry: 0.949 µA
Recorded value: 40 µA
